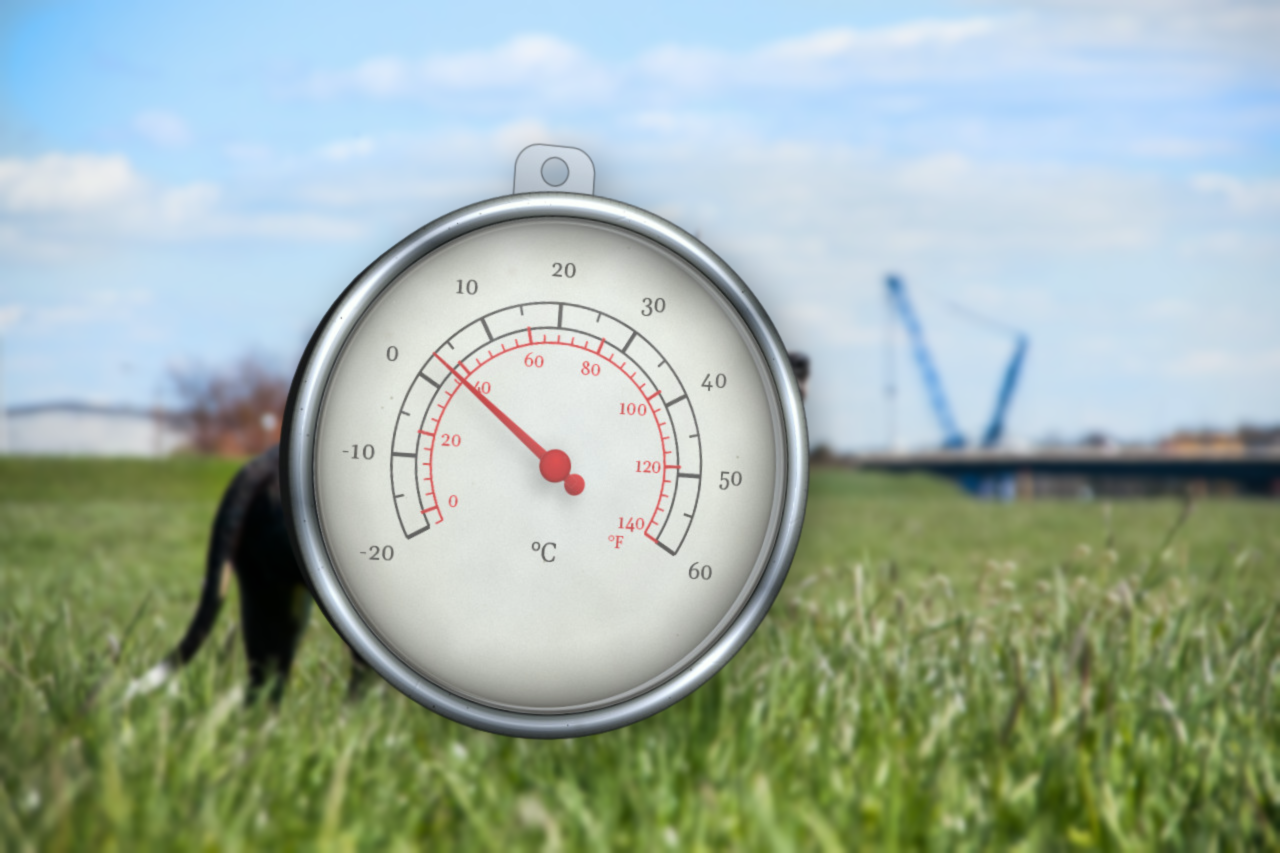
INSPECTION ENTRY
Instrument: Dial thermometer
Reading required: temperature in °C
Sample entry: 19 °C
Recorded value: 2.5 °C
